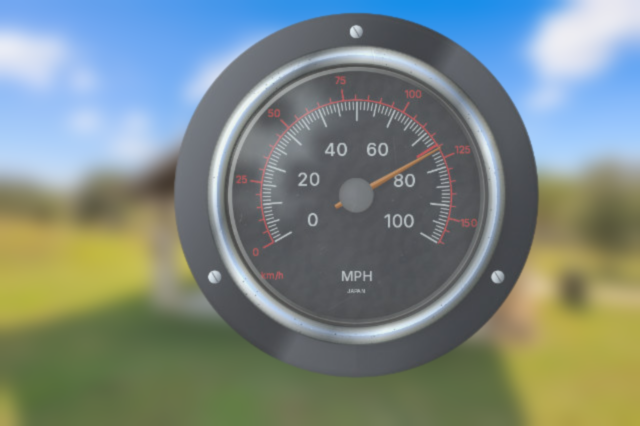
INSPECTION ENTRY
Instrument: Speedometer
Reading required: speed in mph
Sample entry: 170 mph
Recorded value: 75 mph
